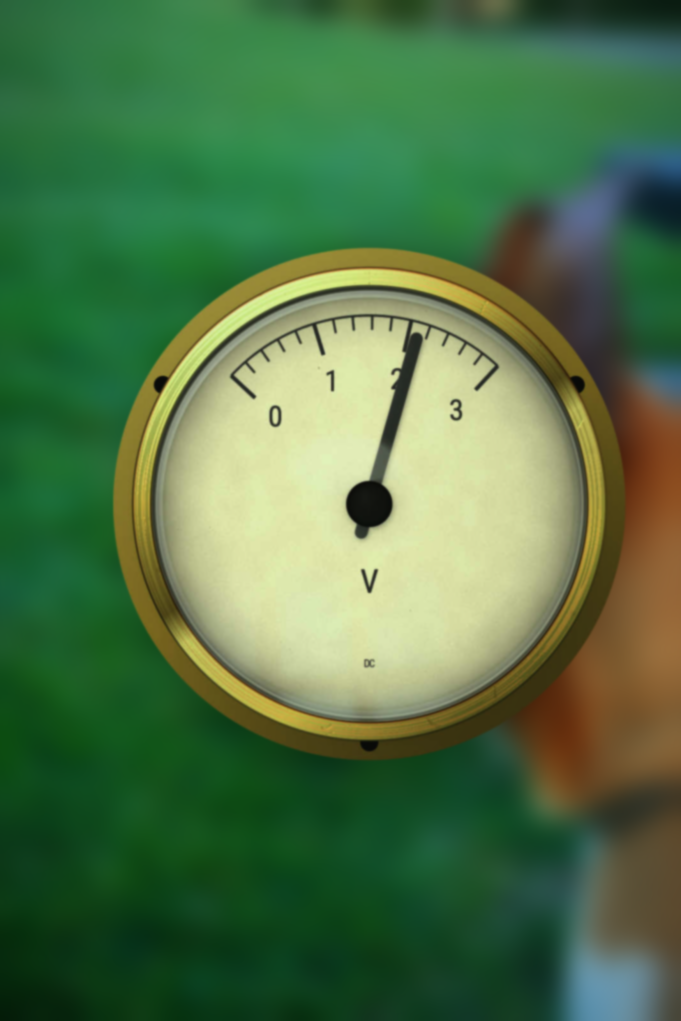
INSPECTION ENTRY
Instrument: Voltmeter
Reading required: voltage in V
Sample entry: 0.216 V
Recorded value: 2.1 V
